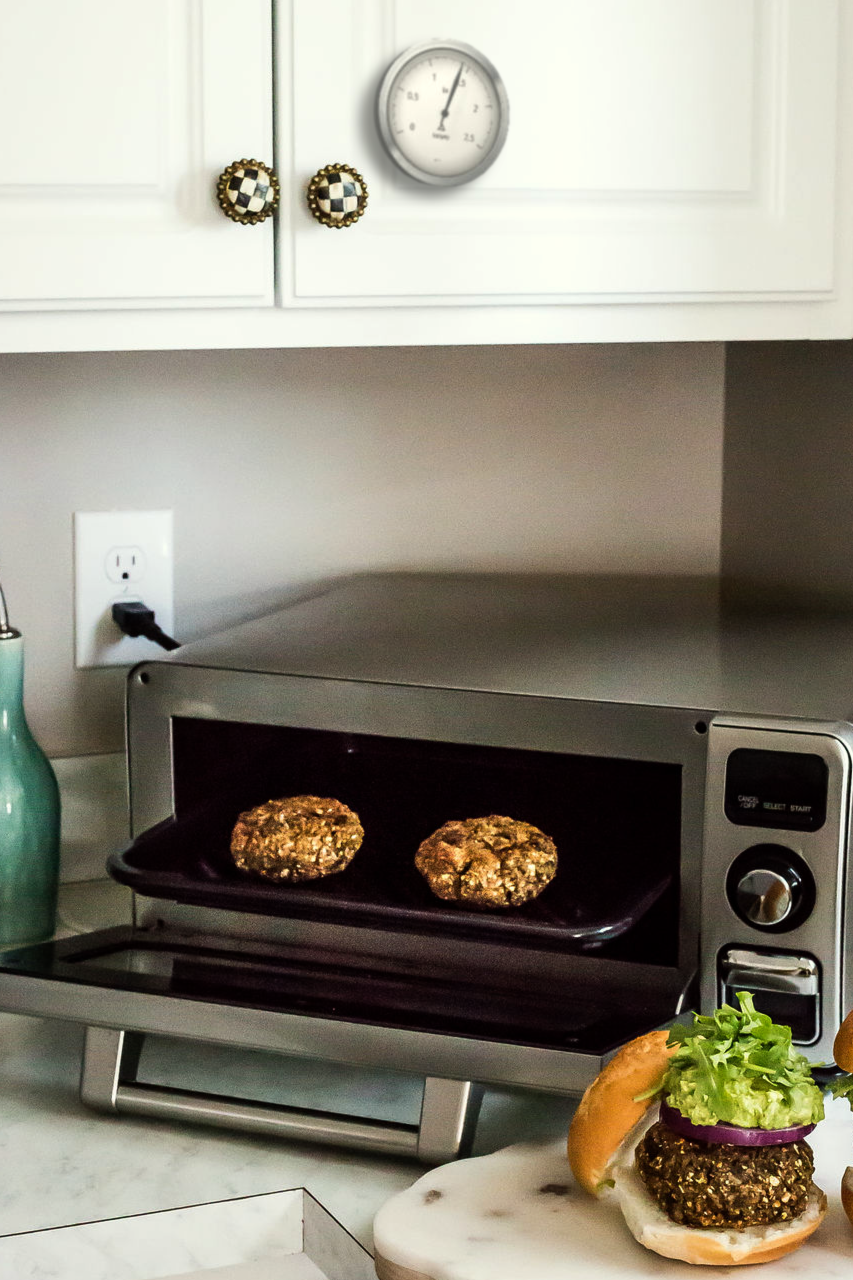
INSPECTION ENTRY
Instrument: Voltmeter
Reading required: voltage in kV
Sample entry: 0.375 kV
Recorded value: 1.4 kV
